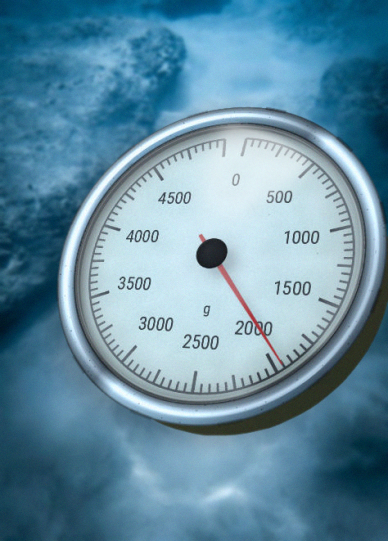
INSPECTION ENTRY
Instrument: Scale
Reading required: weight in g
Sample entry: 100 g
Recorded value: 1950 g
